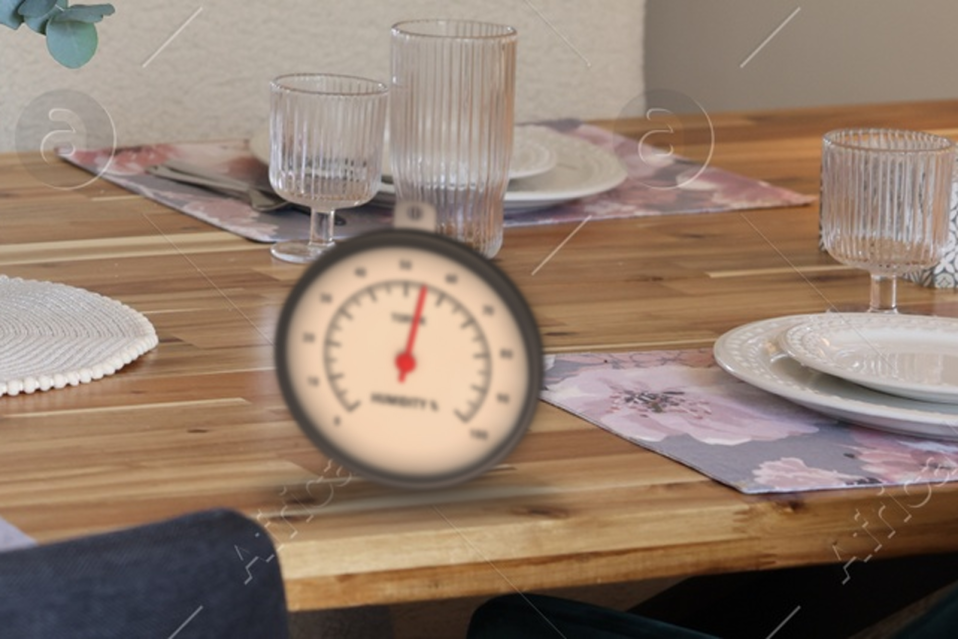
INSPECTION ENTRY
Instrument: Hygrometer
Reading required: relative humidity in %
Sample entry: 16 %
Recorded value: 55 %
